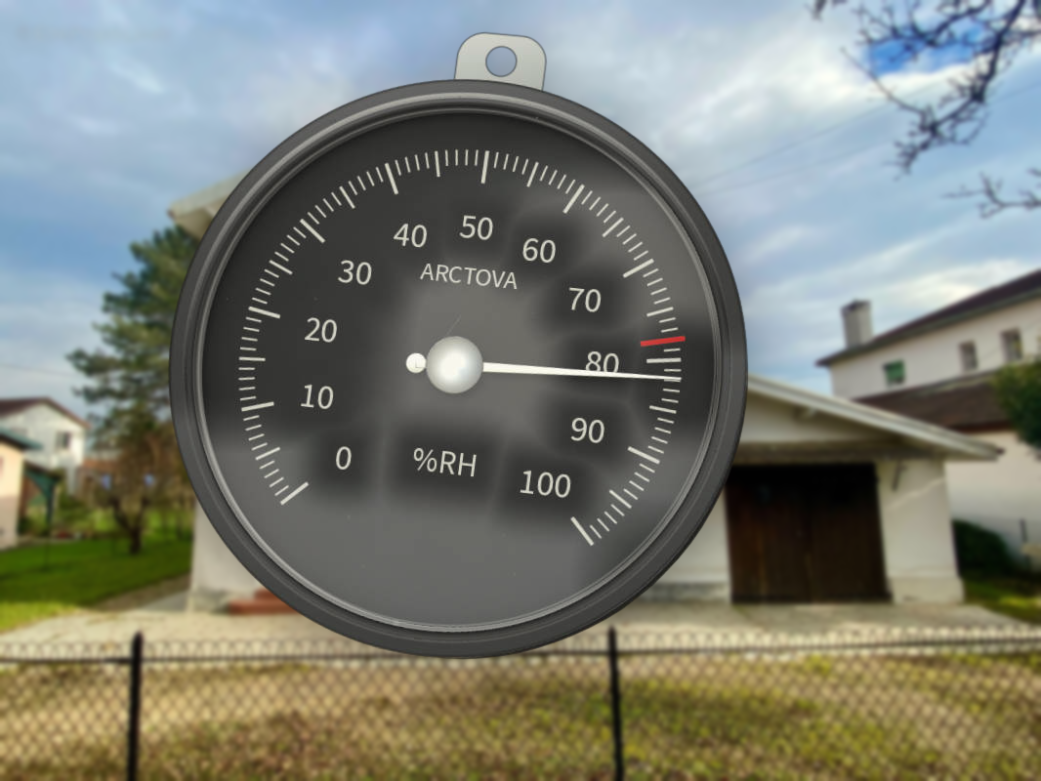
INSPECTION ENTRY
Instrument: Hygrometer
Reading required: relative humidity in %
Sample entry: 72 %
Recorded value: 82 %
